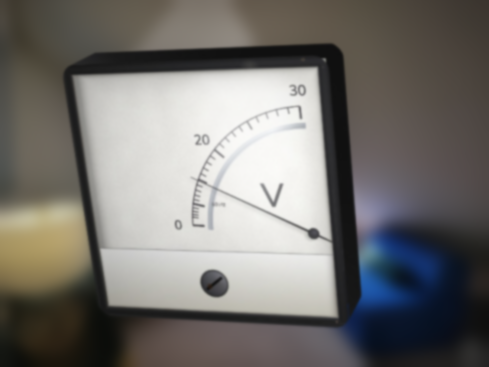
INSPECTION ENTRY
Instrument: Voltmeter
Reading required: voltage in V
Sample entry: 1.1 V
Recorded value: 15 V
